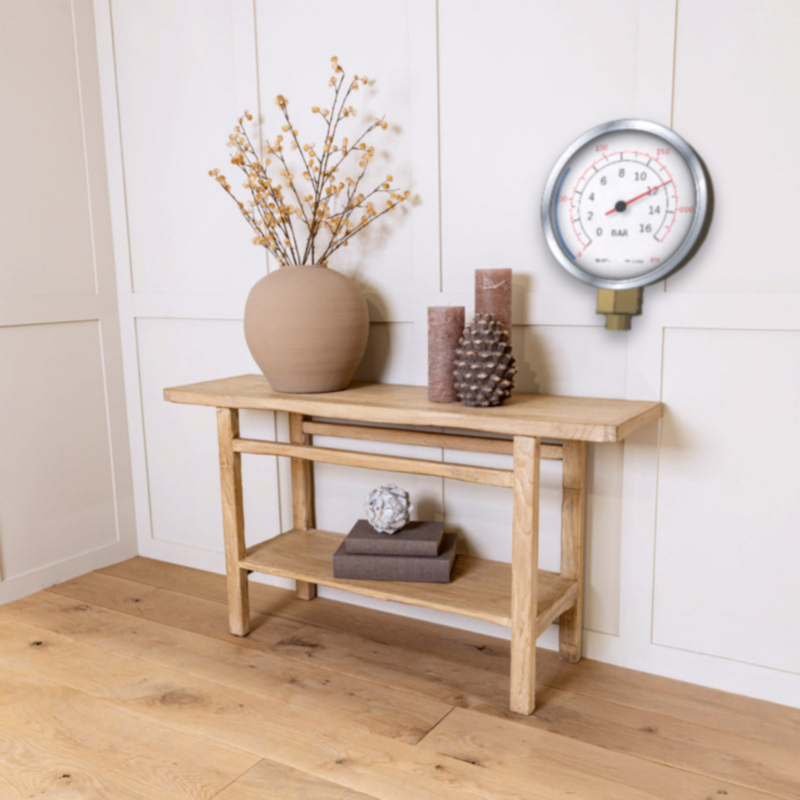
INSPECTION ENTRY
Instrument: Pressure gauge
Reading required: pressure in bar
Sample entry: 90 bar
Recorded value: 12 bar
